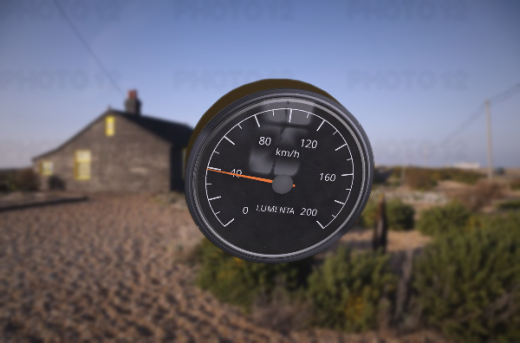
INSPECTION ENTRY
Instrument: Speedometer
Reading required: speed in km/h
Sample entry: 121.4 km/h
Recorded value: 40 km/h
